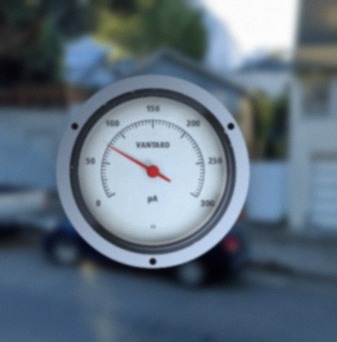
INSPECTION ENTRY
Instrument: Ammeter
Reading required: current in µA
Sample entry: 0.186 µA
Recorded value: 75 µA
